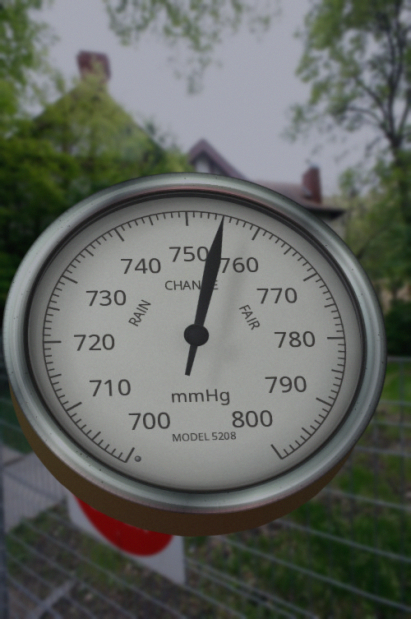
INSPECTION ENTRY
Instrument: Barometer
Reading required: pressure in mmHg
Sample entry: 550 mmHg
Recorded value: 755 mmHg
